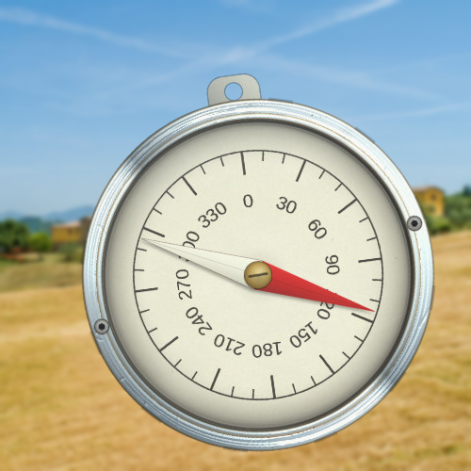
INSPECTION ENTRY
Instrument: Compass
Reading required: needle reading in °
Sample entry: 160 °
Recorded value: 115 °
